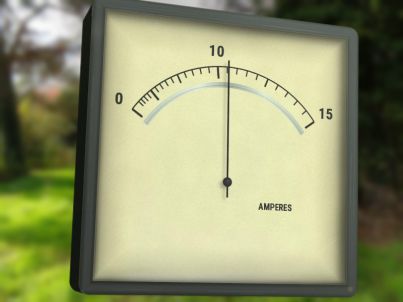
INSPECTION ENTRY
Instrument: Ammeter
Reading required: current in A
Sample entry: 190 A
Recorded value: 10.5 A
